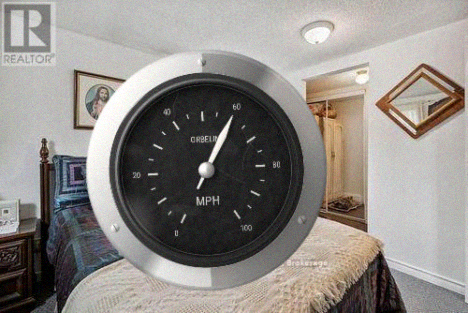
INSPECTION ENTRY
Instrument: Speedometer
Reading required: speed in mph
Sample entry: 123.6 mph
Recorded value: 60 mph
